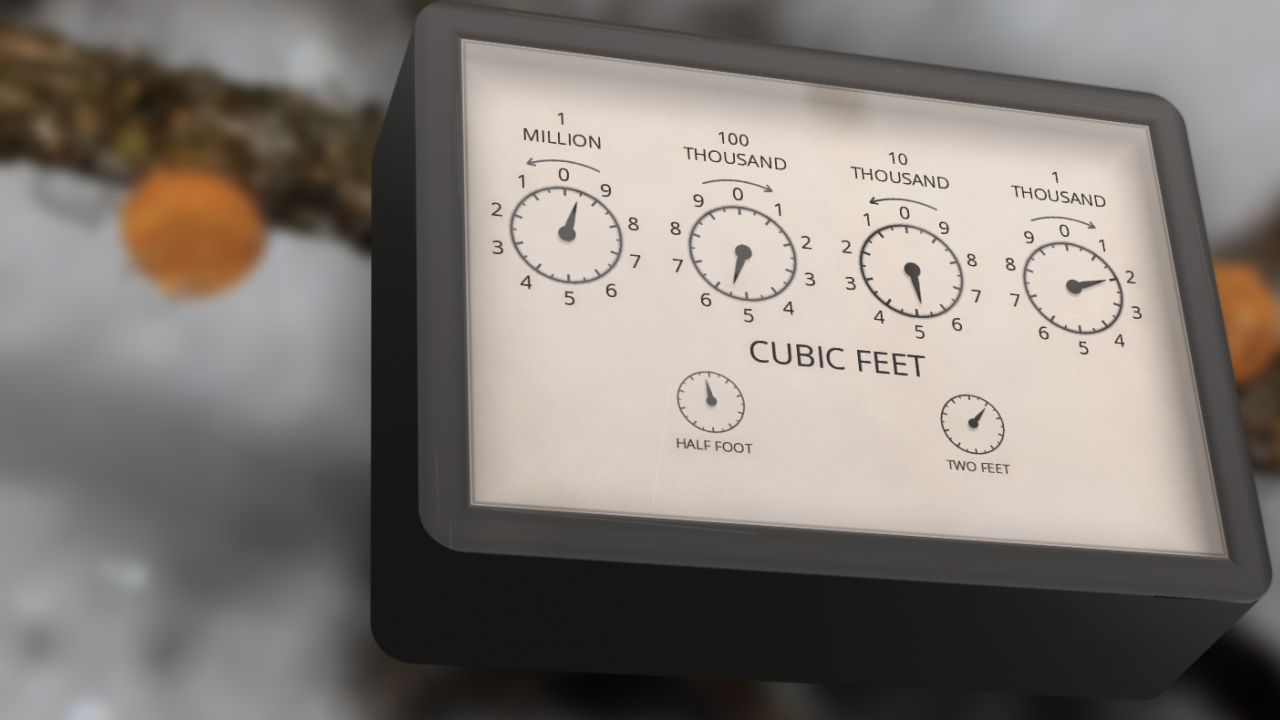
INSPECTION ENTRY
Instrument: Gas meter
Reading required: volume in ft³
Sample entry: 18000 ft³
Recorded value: 955200 ft³
